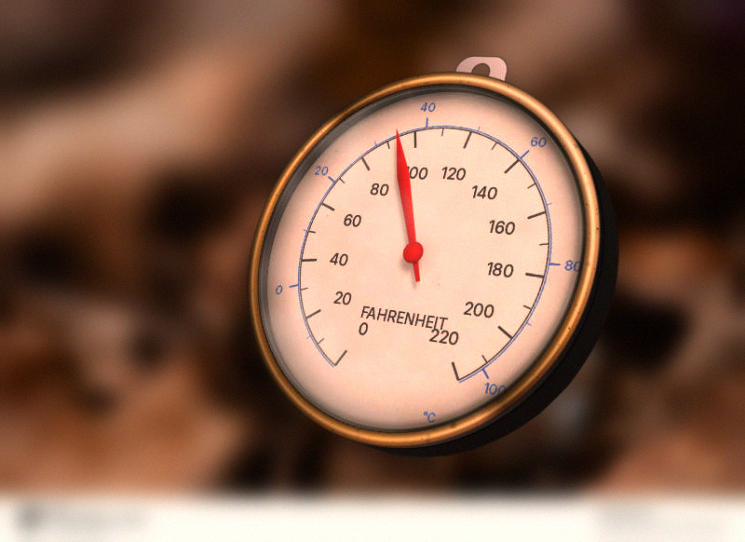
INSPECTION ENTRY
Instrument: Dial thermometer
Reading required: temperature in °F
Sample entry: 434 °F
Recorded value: 95 °F
